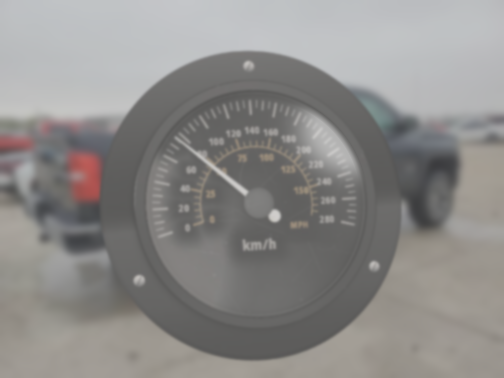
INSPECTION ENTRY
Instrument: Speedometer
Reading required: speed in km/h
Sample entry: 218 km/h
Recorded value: 75 km/h
